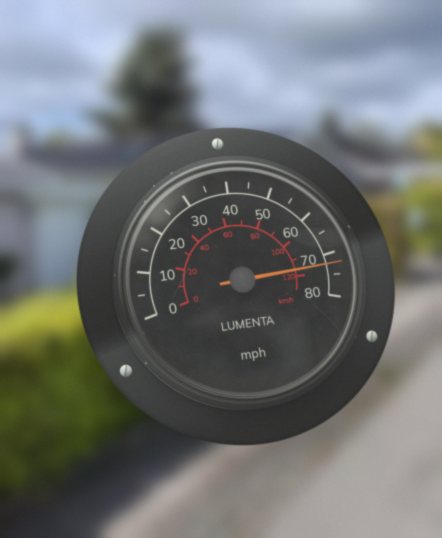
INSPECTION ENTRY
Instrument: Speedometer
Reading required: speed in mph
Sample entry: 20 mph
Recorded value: 72.5 mph
